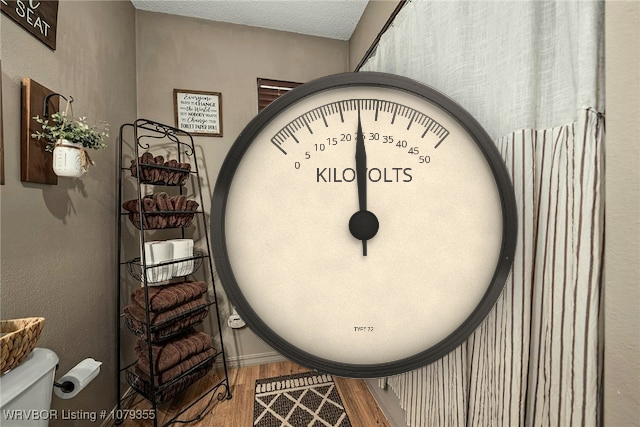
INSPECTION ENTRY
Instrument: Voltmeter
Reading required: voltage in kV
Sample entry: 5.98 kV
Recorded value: 25 kV
